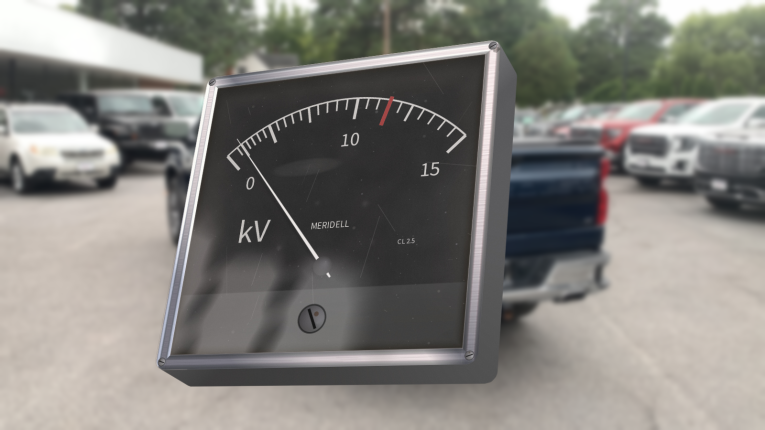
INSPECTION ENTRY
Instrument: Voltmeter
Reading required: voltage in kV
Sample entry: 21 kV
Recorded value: 2.5 kV
